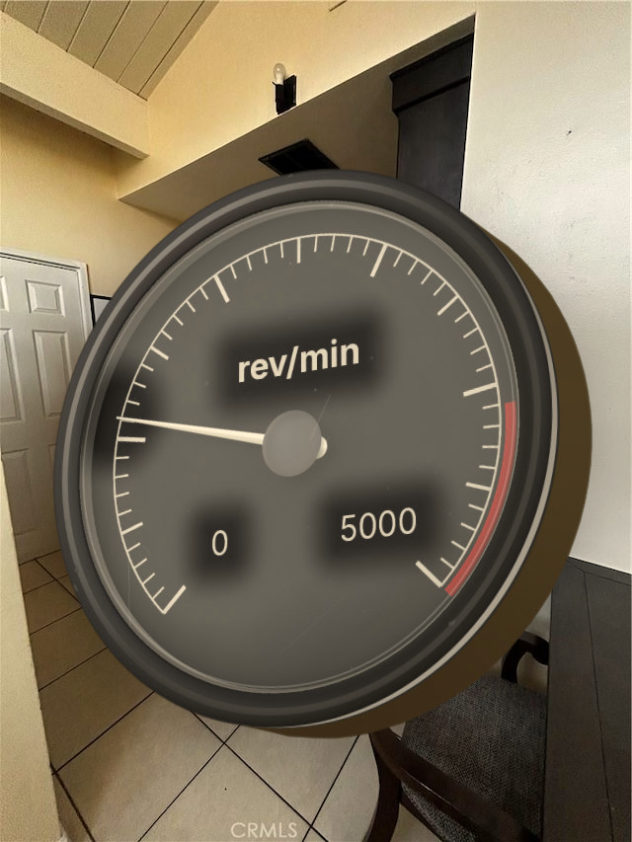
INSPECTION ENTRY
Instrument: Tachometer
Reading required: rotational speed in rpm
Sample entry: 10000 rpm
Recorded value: 1100 rpm
